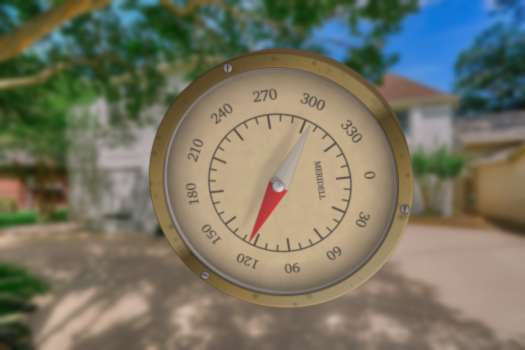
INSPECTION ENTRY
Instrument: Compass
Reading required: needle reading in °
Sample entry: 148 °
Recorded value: 125 °
